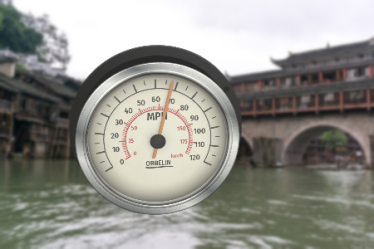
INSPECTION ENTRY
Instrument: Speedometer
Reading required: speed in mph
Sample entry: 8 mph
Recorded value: 67.5 mph
